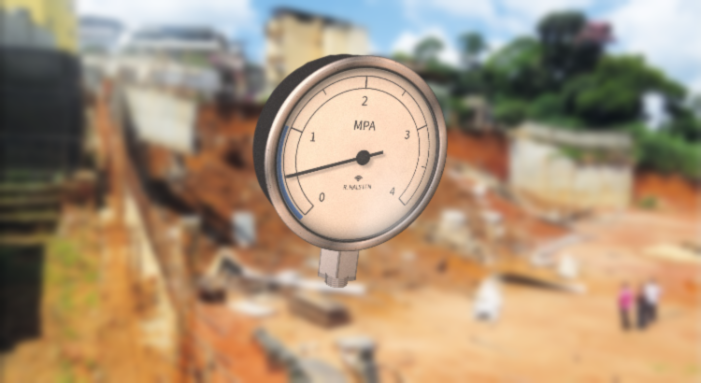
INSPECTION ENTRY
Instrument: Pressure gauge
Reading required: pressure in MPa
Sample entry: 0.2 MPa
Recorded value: 0.5 MPa
